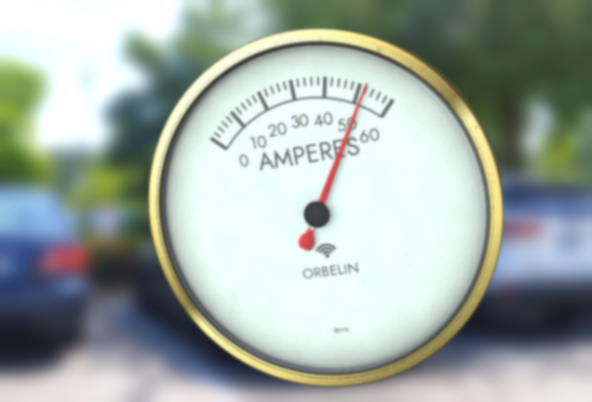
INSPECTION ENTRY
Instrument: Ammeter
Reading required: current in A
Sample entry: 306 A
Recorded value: 52 A
